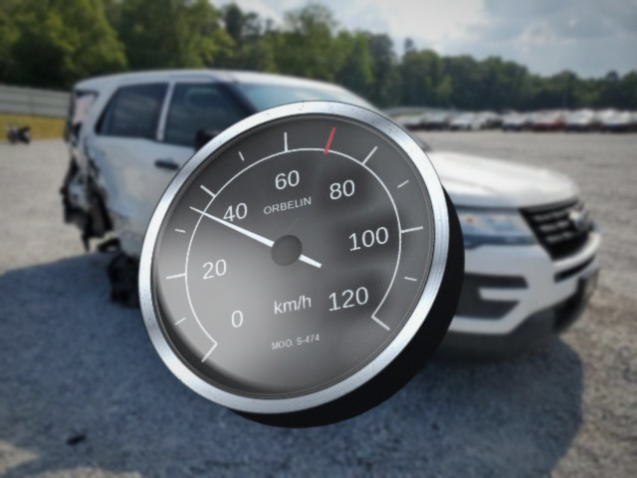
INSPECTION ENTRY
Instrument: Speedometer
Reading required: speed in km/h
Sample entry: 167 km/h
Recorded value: 35 km/h
